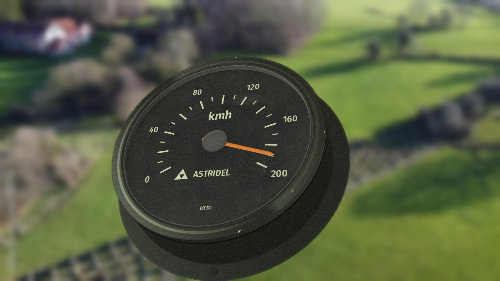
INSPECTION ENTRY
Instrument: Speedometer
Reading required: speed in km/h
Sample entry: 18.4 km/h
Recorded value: 190 km/h
